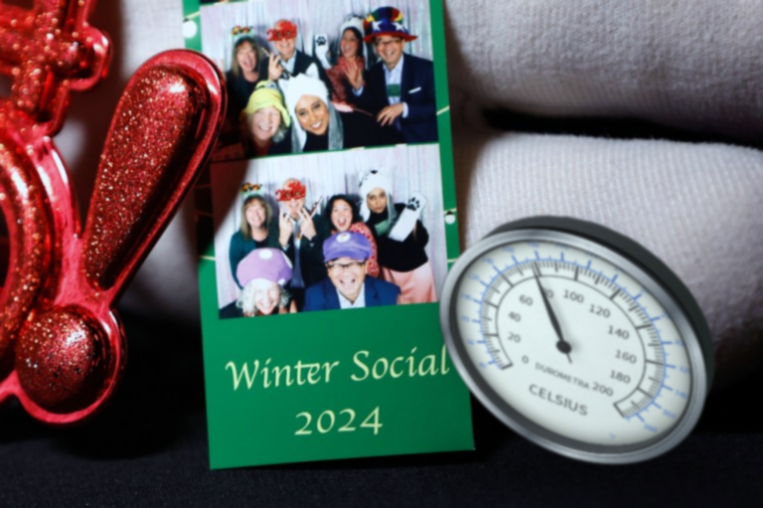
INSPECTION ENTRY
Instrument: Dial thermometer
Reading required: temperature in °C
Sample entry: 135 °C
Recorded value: 80 °C
